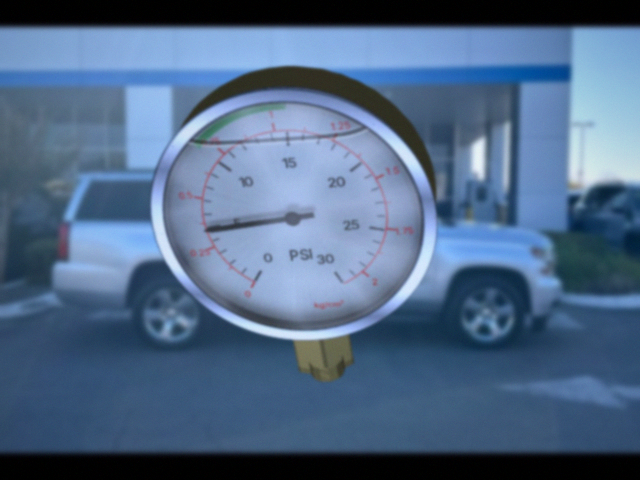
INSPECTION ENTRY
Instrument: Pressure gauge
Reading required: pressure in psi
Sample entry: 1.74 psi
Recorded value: 5 psi
